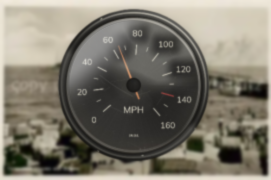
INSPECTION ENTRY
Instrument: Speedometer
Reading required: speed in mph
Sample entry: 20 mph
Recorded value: 65 mph
